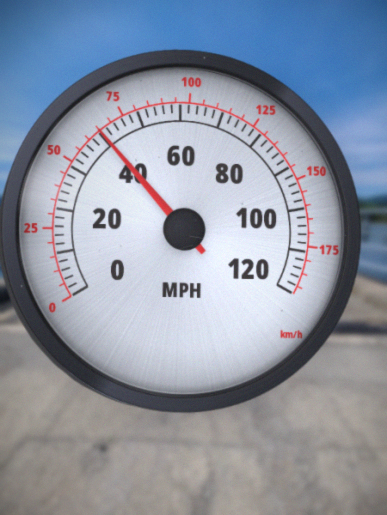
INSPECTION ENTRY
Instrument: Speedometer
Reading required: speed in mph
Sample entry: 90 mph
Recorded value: 40 mph
